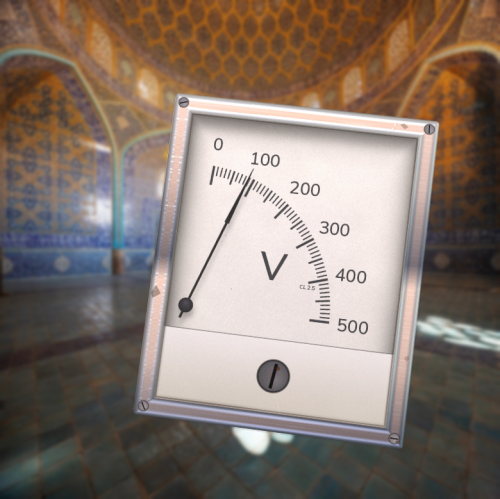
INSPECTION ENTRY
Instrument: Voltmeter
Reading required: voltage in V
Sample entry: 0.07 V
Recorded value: 90 V
